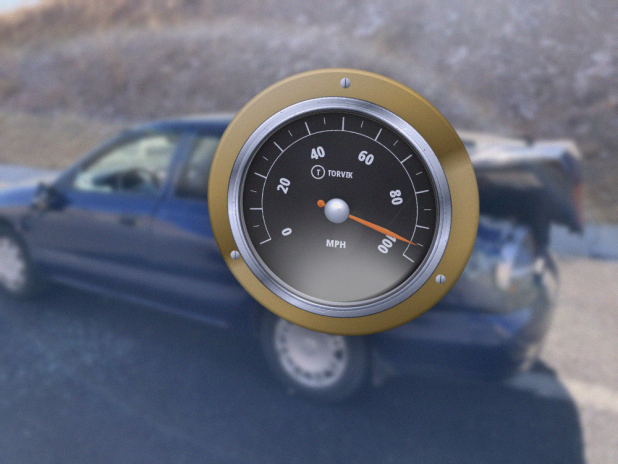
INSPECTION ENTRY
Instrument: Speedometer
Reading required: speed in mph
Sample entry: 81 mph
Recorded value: 95 mph
